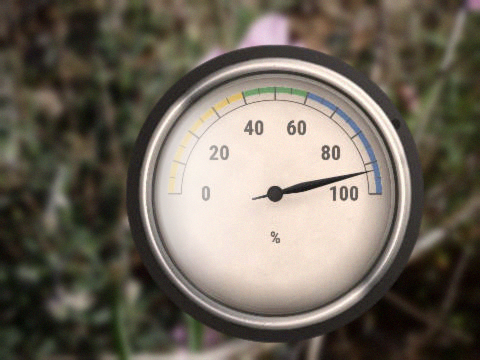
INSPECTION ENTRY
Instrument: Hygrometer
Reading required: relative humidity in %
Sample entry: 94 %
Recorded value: 92.5 %
